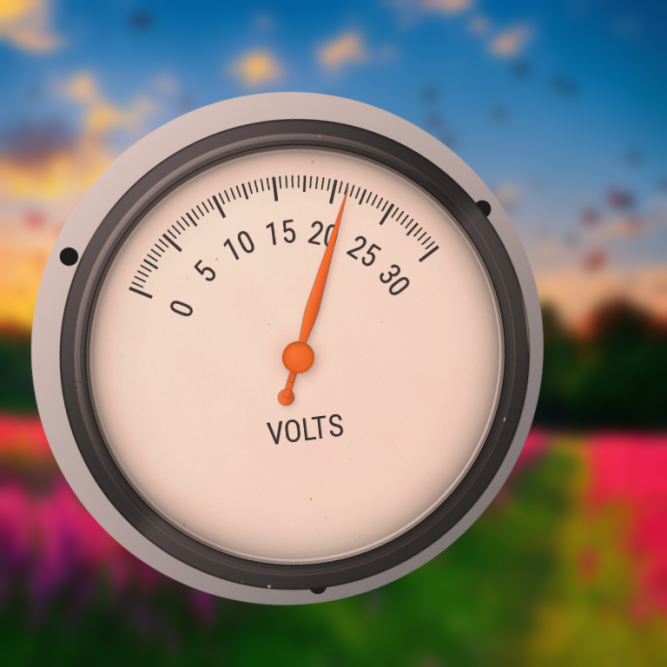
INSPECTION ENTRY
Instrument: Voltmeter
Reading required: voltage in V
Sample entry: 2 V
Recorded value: 21 V
